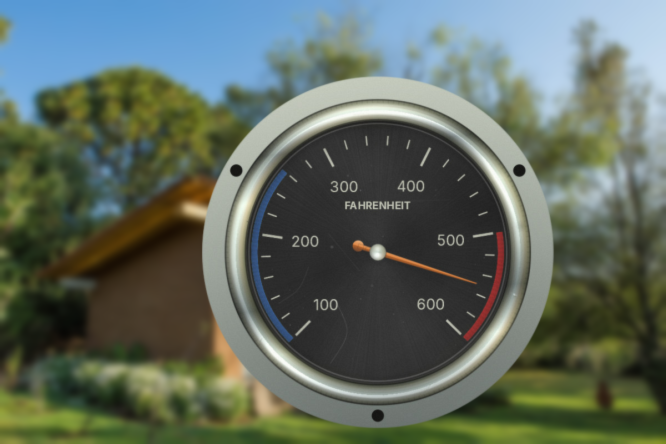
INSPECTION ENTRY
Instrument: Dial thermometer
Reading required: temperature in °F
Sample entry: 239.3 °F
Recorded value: 550 °F
